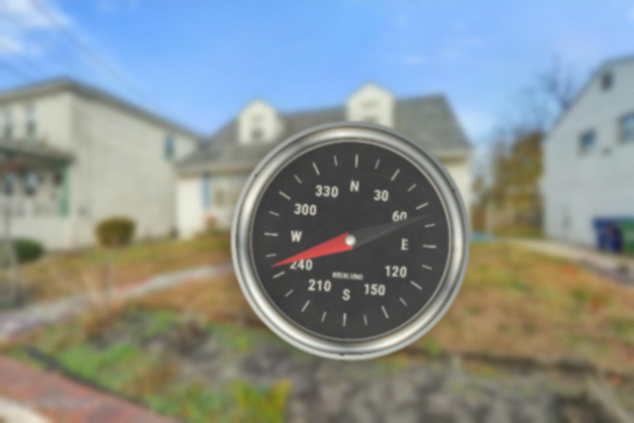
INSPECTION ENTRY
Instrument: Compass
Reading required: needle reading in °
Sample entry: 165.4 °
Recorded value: 247.5 °
